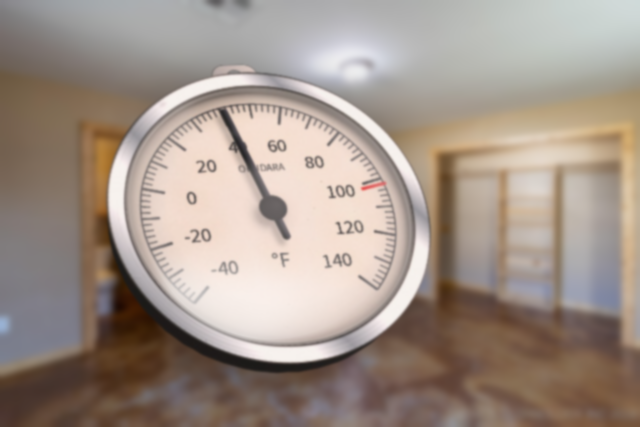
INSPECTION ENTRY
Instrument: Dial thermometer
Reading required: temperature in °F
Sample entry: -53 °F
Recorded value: 40 °F
